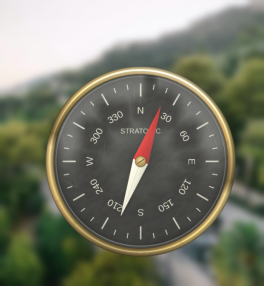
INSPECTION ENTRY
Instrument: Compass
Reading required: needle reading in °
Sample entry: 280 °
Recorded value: 20 °
